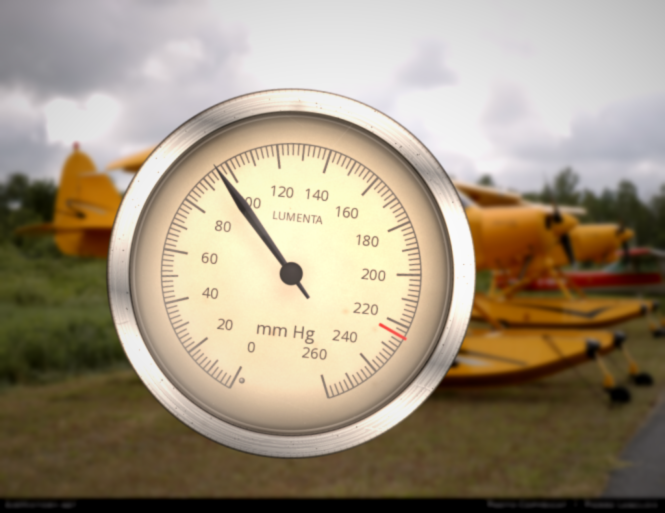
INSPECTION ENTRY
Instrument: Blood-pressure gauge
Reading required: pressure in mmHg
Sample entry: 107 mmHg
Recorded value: 96 mmHg
